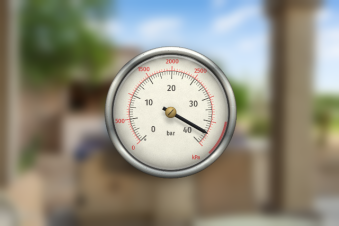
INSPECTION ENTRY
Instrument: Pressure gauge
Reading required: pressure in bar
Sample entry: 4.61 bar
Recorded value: 37.5 bar
